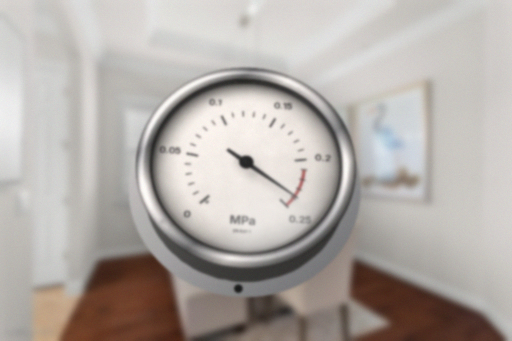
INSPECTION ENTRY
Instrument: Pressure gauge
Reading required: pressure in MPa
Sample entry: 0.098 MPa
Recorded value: 0.24 MPa
